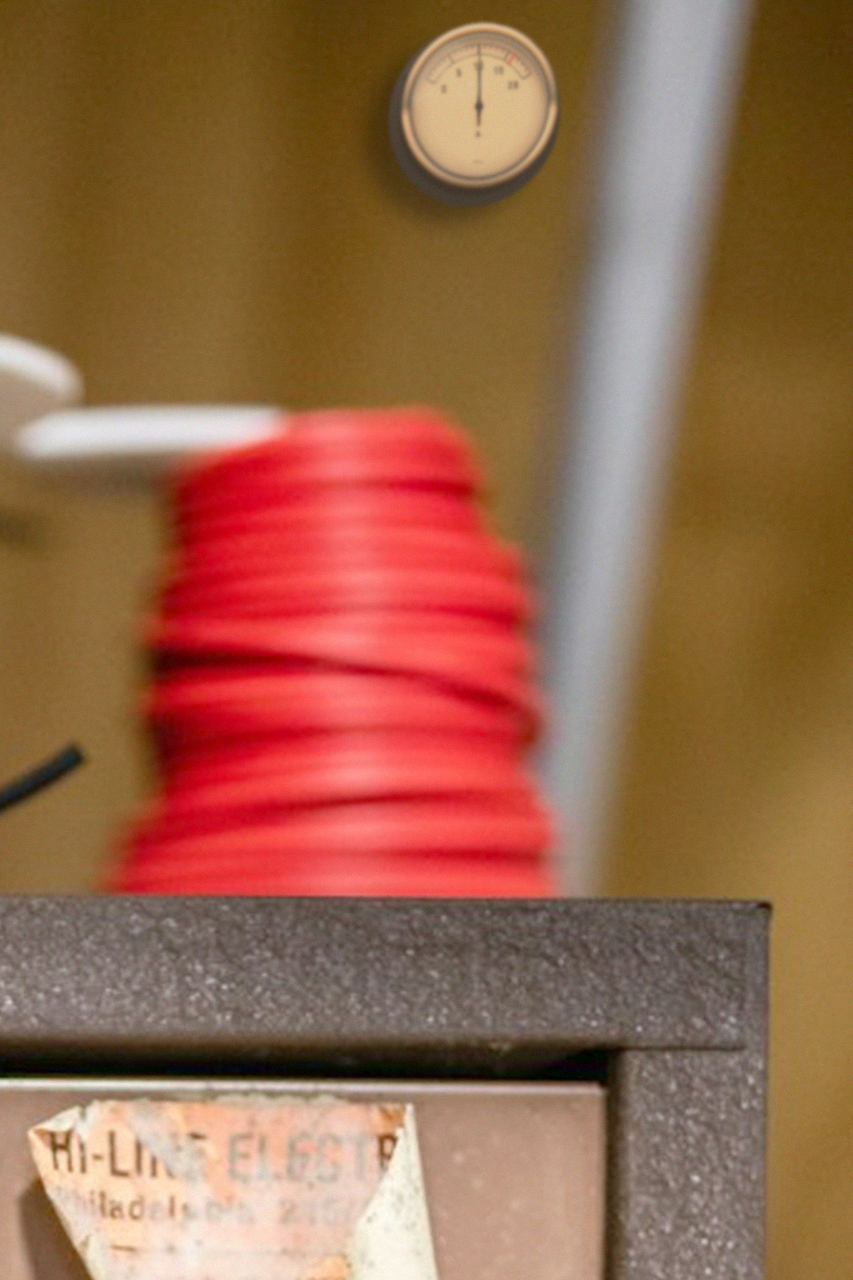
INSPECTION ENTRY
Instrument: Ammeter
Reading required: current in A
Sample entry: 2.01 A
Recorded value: 10 A
